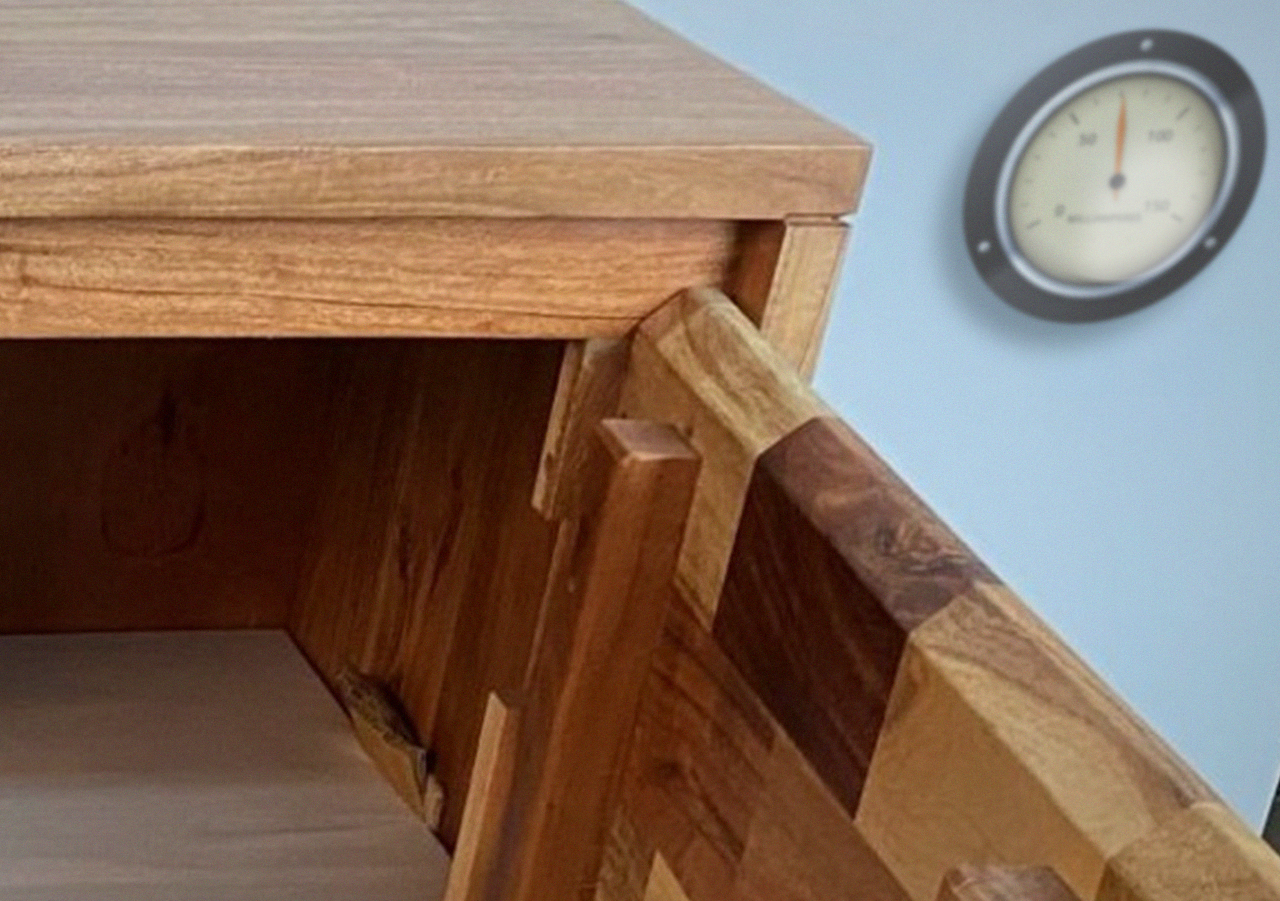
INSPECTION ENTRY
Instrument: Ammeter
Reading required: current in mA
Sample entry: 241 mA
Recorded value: 70 mA
